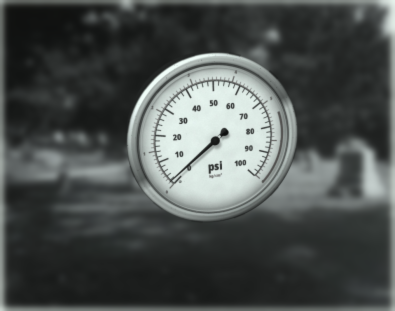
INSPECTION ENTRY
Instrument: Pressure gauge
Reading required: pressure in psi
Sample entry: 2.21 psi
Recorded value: 2 psi
